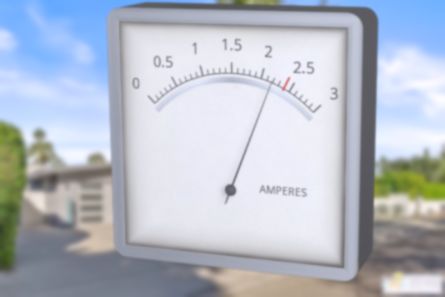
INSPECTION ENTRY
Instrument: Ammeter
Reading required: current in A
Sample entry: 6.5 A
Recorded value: 2.2 A
